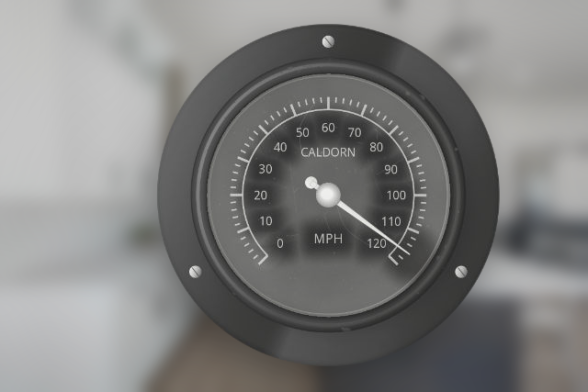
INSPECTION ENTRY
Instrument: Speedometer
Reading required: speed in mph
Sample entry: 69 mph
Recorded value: 116 mph
